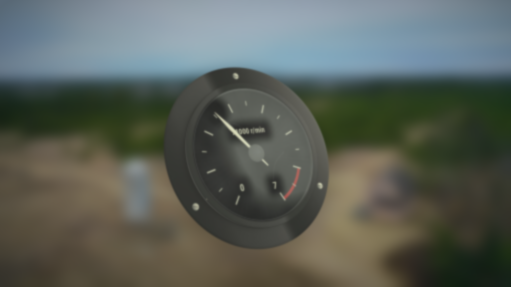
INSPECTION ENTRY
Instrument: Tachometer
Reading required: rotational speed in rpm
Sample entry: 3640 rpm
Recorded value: 2500 rpm
